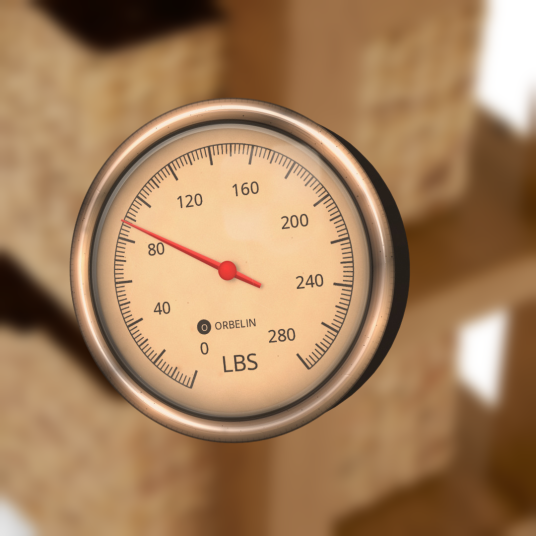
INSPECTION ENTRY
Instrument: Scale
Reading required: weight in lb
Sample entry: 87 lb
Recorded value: 88 lb
